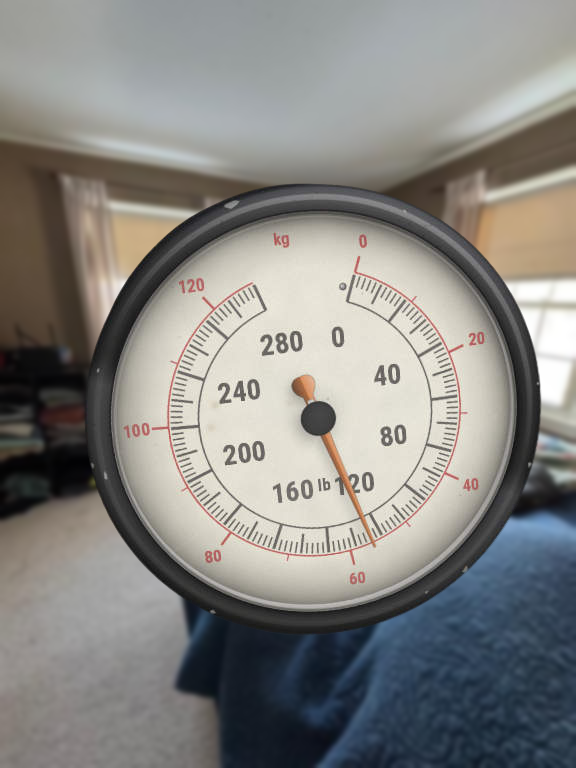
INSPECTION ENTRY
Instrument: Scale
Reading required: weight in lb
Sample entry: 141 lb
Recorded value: 124 lb
